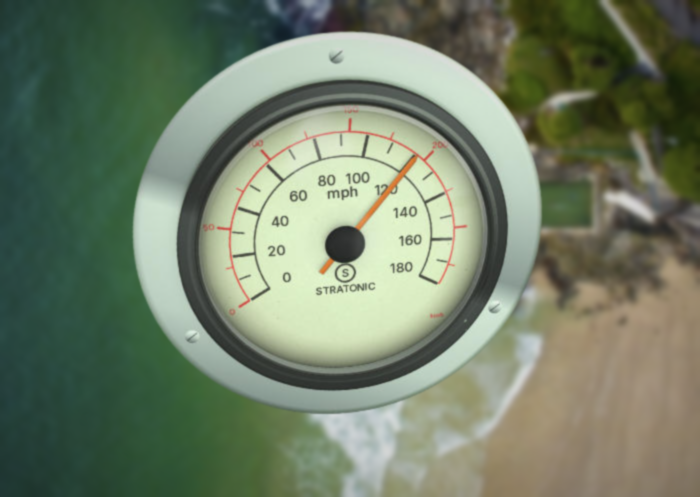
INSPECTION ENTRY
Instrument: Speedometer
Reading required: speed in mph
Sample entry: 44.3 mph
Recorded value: 120 mph
